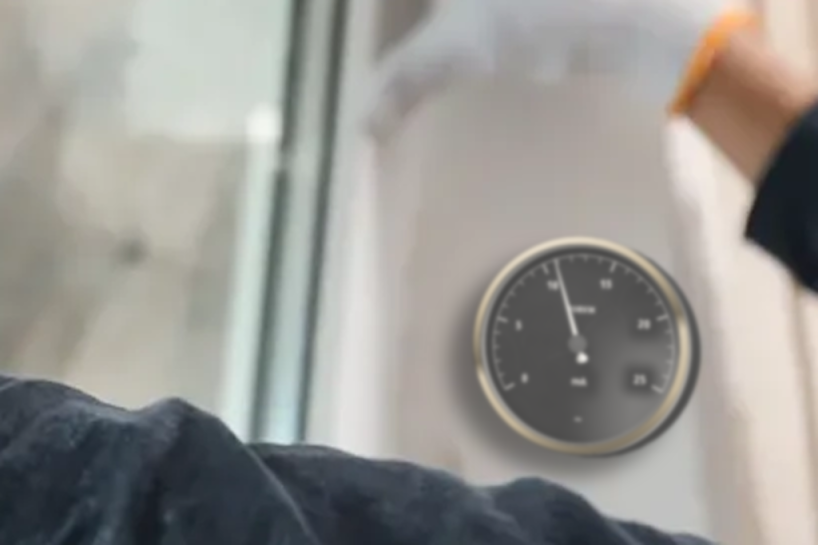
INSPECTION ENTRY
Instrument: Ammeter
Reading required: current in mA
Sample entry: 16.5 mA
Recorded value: 11 mA
